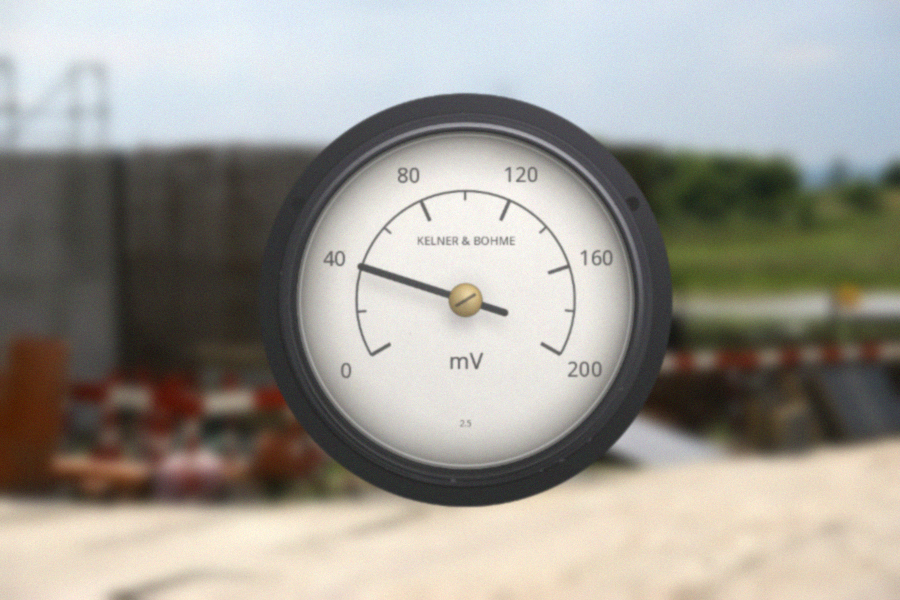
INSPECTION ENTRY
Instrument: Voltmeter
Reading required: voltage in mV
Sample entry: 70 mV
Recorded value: 40 mV
